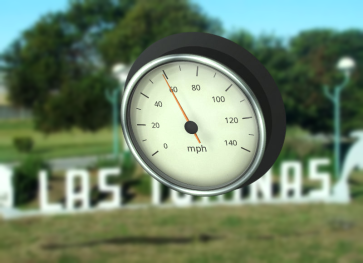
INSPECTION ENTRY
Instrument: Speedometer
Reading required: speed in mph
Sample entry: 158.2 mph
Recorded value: 60 mph
